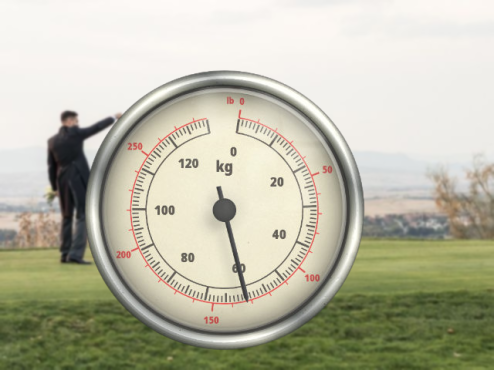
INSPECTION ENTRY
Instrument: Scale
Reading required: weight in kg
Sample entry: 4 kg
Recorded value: 60 kg
